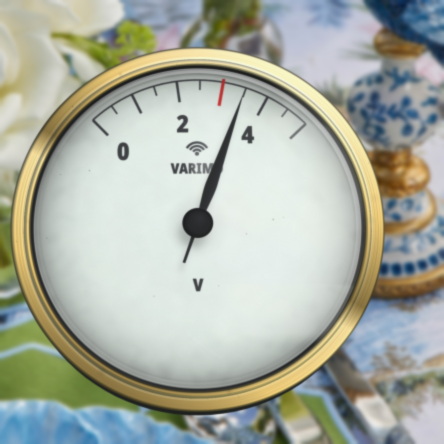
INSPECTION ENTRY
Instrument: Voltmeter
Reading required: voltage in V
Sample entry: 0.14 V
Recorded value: 3.5 V
